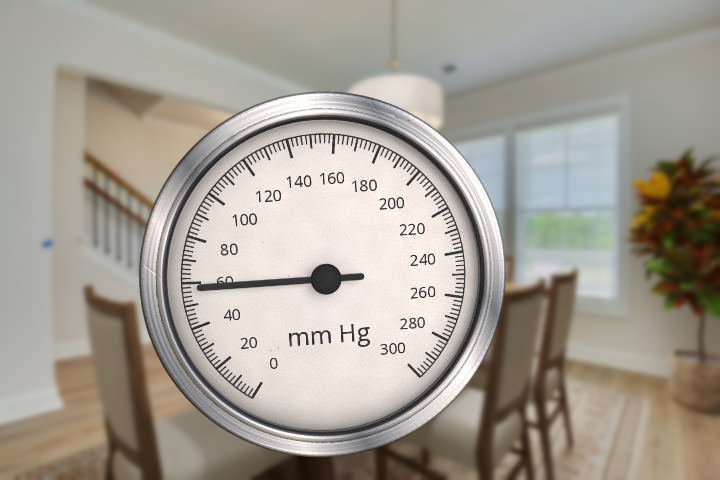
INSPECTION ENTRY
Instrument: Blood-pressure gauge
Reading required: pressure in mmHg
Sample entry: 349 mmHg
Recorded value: 58 mmHg
